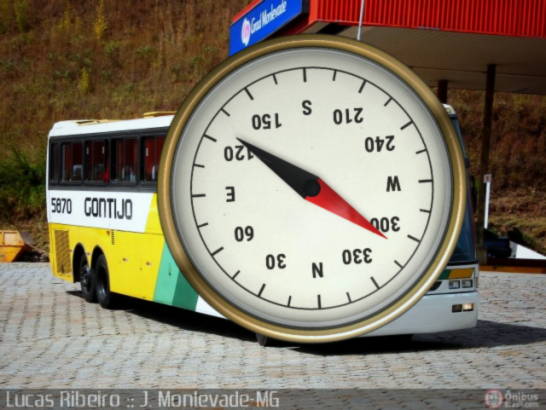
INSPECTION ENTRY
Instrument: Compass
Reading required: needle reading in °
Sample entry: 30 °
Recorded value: 307.5 °
